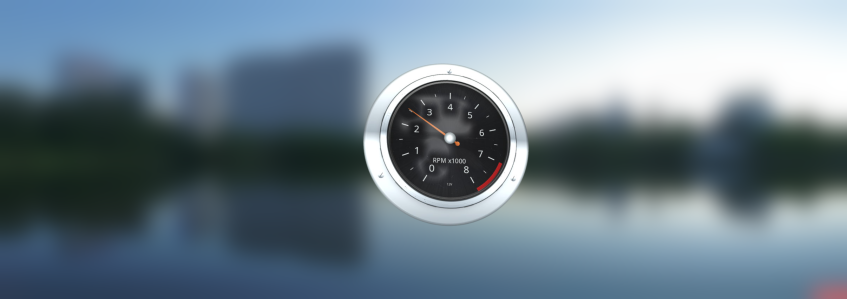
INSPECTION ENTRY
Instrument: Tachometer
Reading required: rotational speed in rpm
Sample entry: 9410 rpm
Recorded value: 2500 rpm
